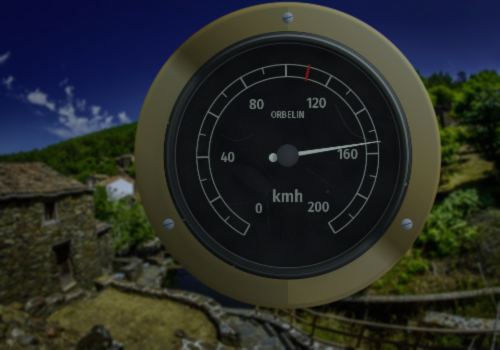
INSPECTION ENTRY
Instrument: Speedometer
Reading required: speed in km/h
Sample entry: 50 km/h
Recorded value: 155 km/h
